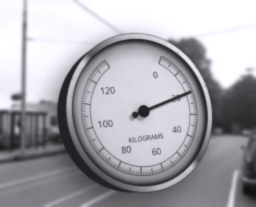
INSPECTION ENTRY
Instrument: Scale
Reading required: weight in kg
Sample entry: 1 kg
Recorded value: 20 kg
